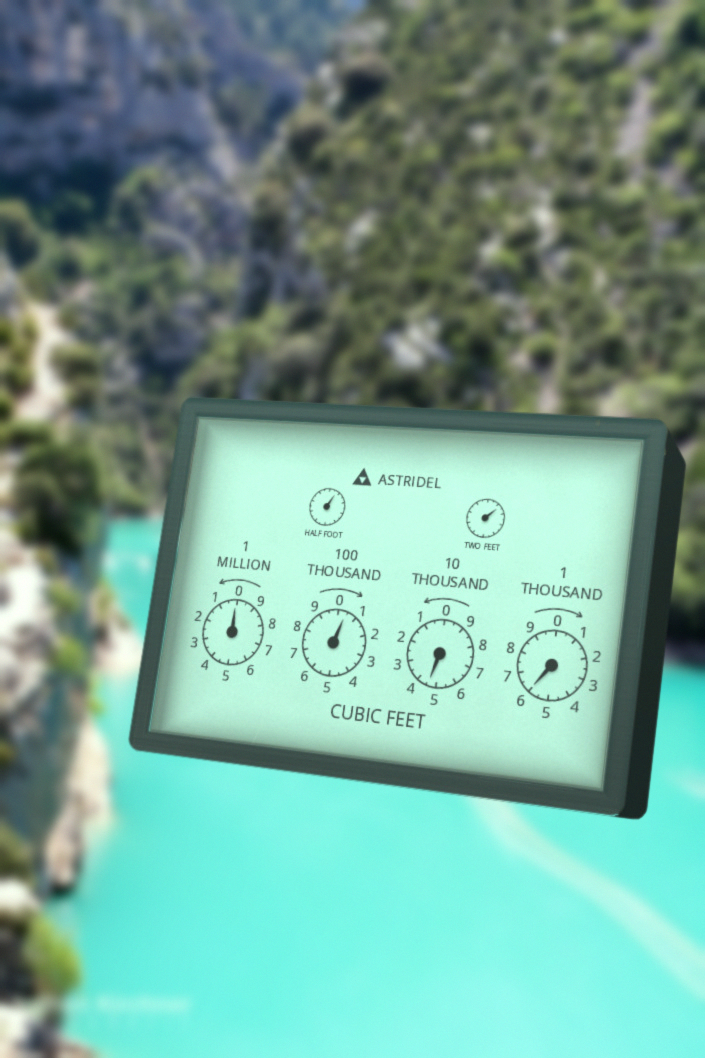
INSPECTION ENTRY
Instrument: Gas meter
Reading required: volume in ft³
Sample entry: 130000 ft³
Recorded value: 4600 ft³
